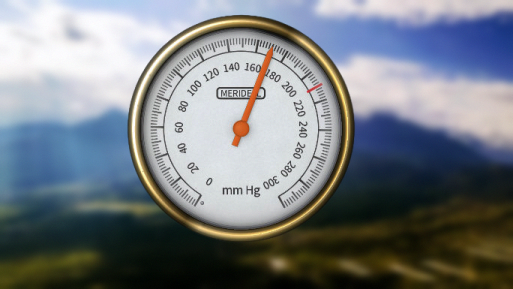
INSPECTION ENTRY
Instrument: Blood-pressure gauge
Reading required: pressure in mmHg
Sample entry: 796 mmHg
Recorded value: 170 mmHg
